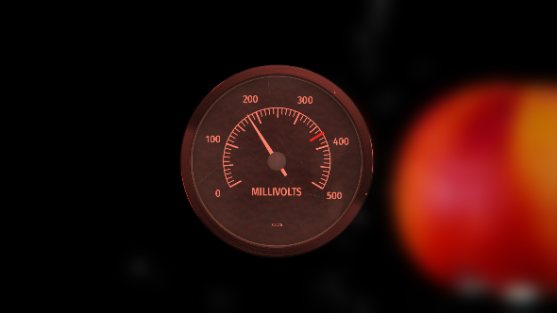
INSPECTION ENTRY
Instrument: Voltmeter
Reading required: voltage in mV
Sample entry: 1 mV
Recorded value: 180 mV
